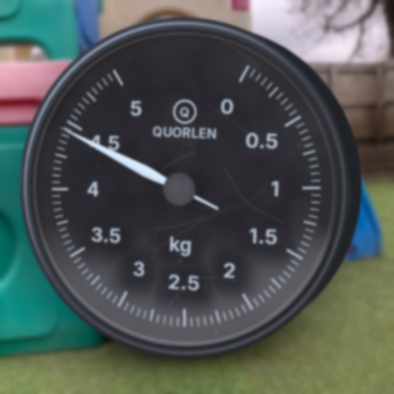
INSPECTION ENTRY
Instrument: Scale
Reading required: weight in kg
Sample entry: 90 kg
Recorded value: 4.45 kg
